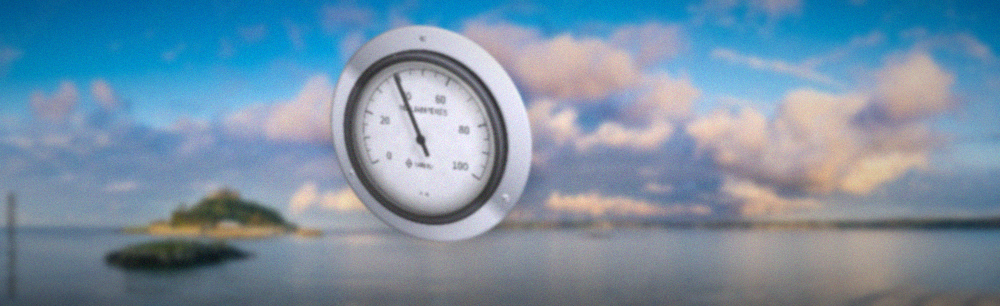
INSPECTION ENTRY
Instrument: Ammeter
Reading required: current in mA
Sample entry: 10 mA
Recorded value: 40 mA
